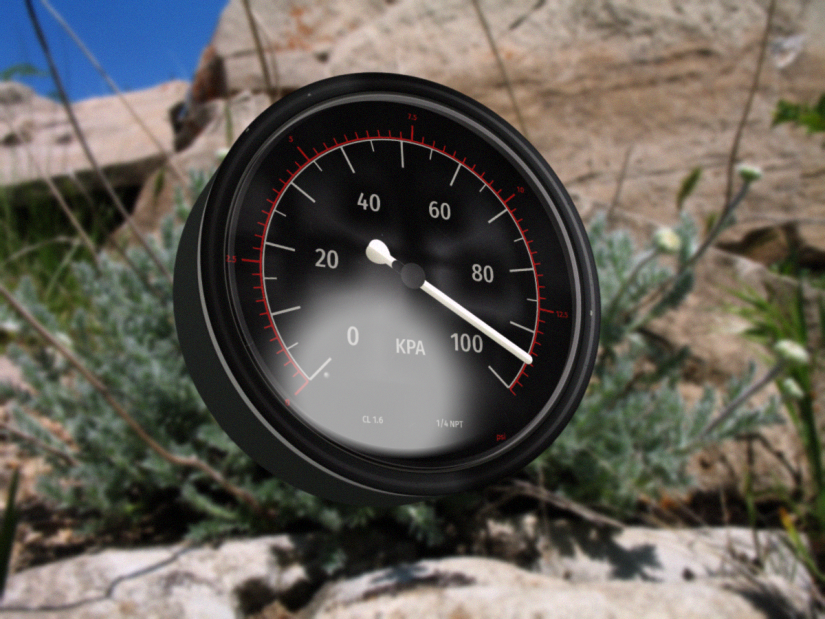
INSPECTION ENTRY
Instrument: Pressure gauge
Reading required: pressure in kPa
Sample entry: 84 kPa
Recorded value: 95 kPa
